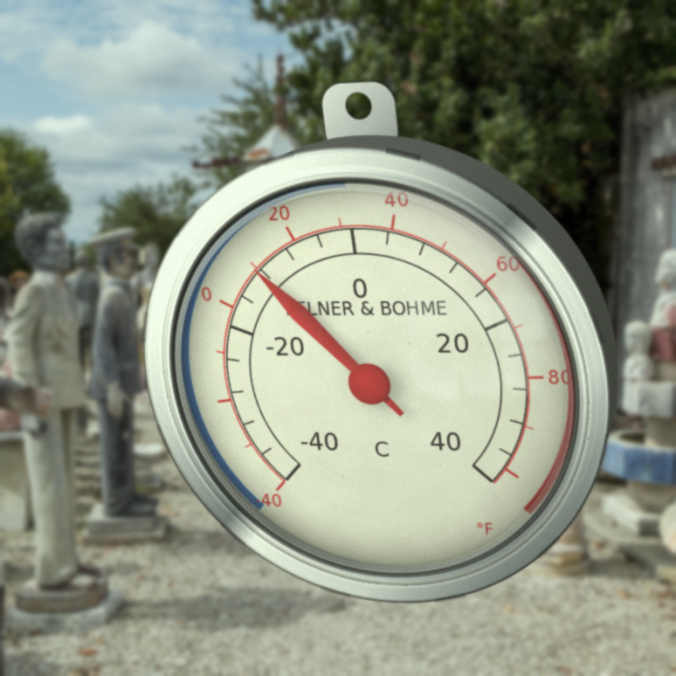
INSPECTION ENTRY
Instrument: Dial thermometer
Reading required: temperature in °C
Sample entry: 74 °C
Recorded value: -12 °C
